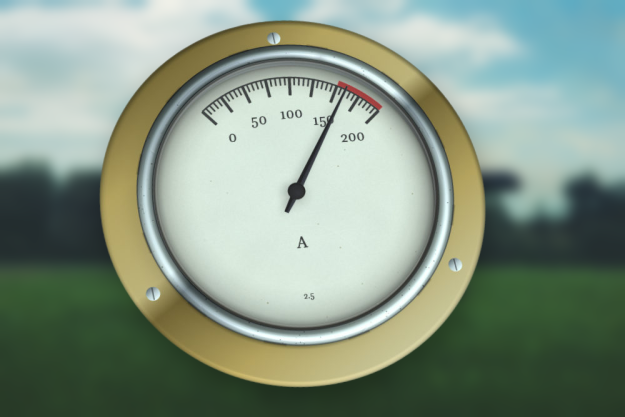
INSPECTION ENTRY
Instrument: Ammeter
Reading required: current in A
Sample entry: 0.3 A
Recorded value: 160 A
